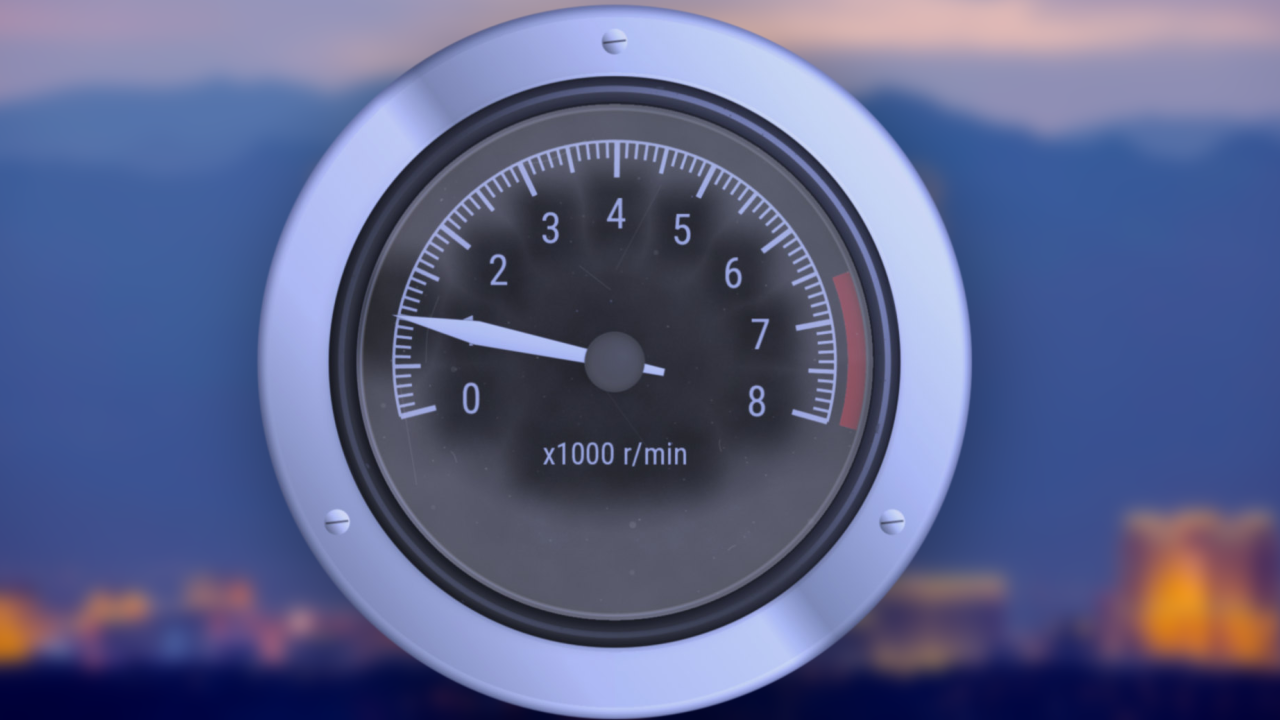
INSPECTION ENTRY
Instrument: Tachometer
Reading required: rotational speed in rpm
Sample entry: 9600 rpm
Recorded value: 1000 rpm
